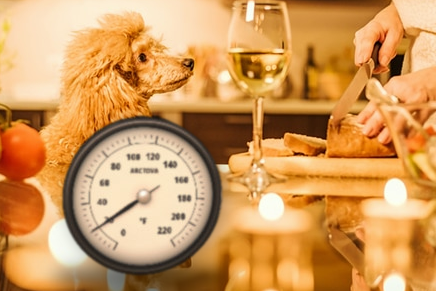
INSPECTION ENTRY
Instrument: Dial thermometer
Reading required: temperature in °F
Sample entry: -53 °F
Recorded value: 20 °F
